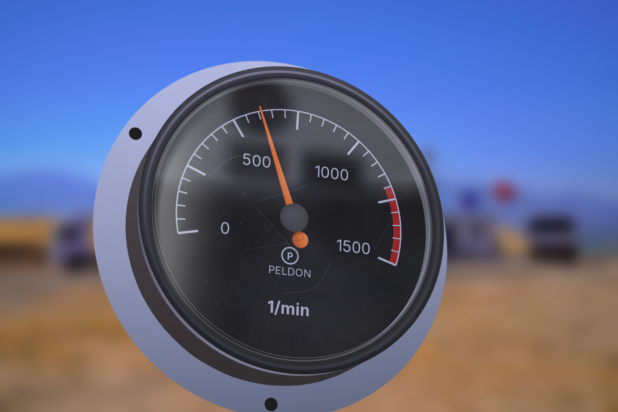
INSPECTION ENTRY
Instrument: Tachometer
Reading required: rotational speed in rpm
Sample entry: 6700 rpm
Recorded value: 600 rpm
